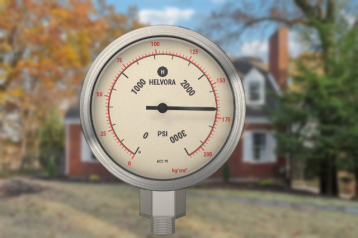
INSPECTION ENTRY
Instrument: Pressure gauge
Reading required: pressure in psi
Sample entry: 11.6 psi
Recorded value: 2400 psi
